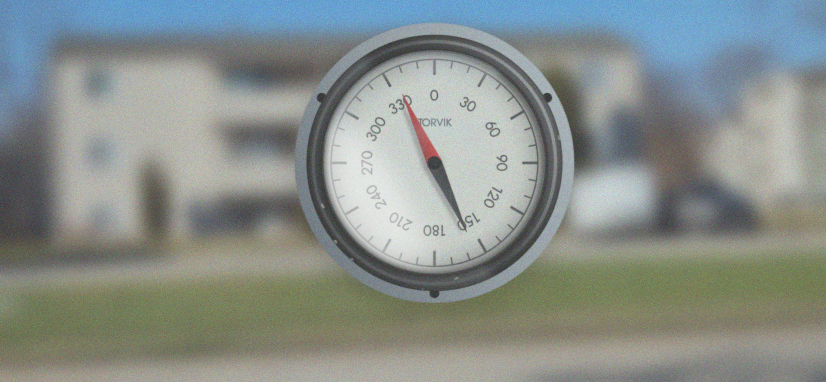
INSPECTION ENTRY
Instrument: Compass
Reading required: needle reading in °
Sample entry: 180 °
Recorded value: 335 °
